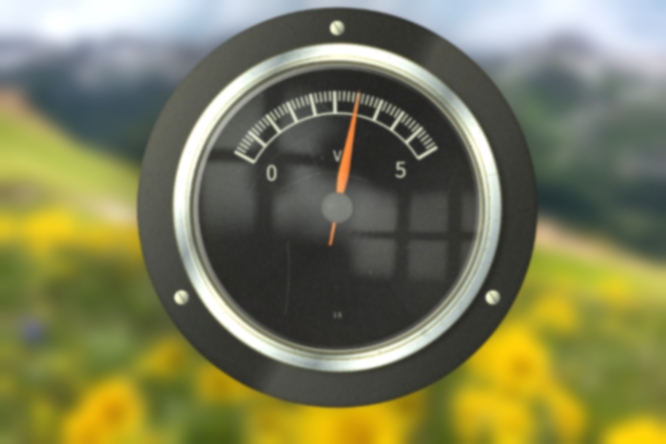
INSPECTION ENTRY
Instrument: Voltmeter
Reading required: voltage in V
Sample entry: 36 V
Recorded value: 3 V
